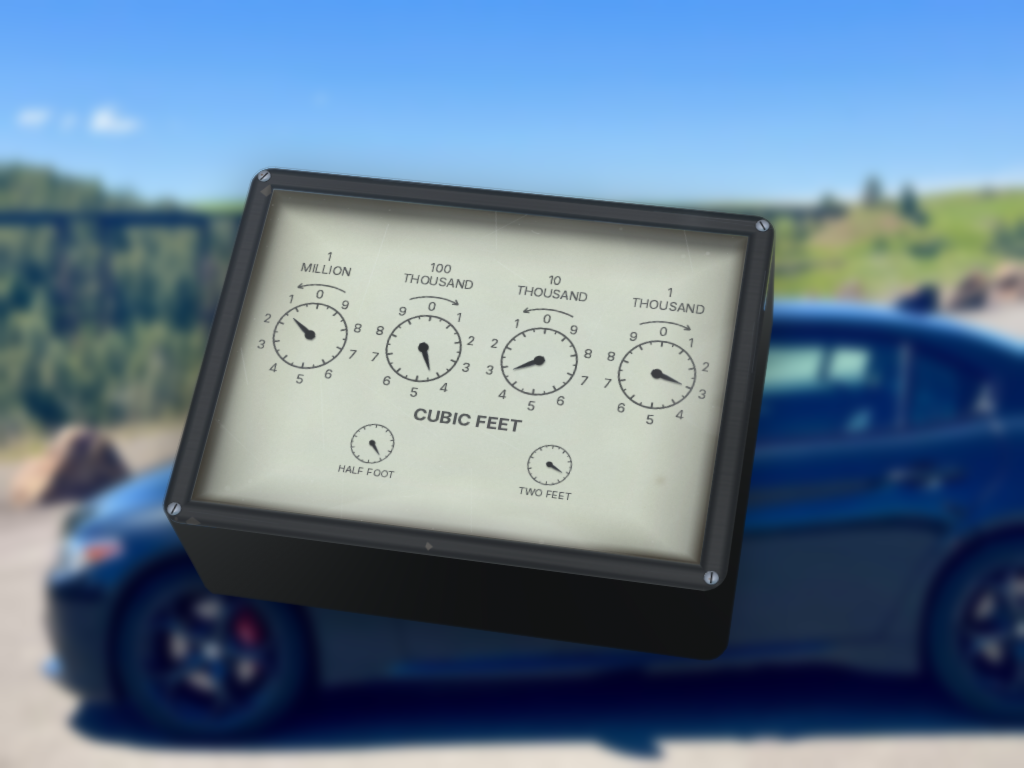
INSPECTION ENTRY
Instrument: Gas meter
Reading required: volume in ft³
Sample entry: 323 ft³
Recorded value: 143300 ft³
